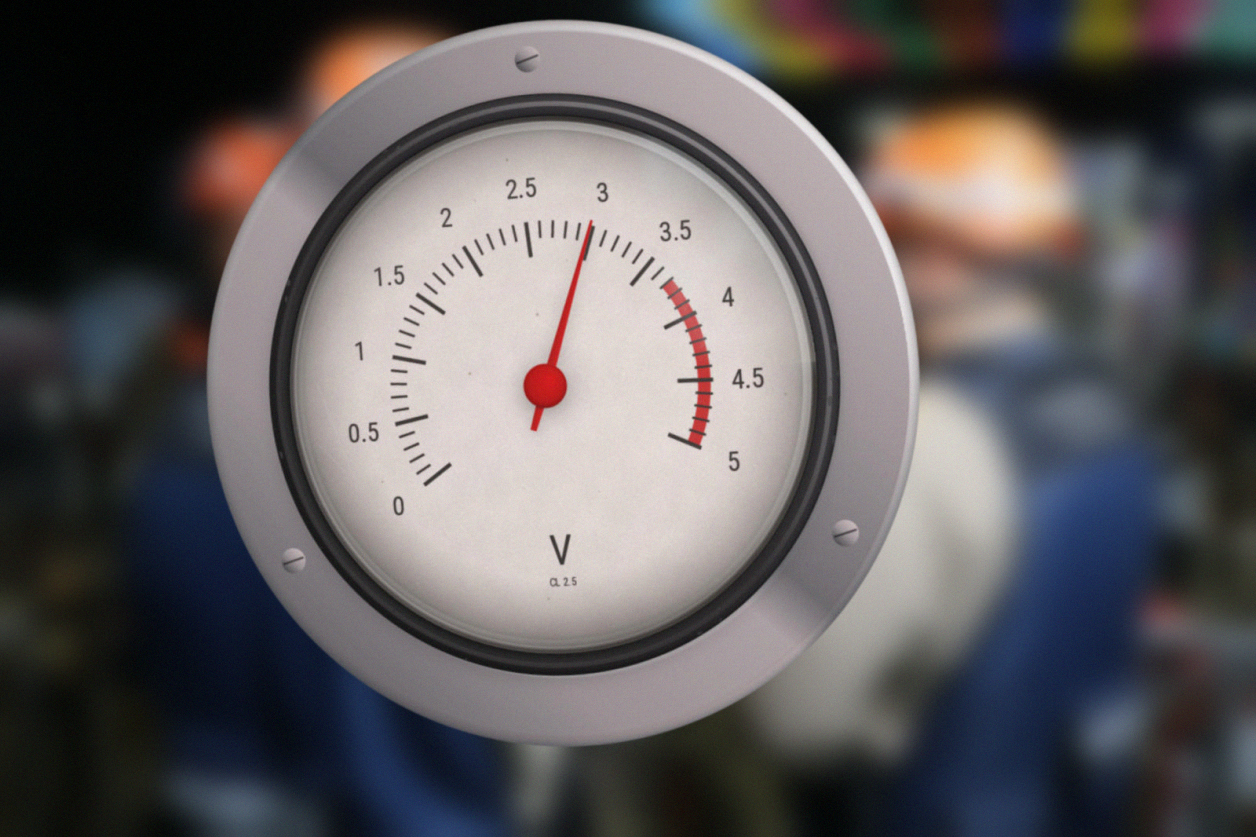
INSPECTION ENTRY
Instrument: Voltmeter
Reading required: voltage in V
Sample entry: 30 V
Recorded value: 3 V
